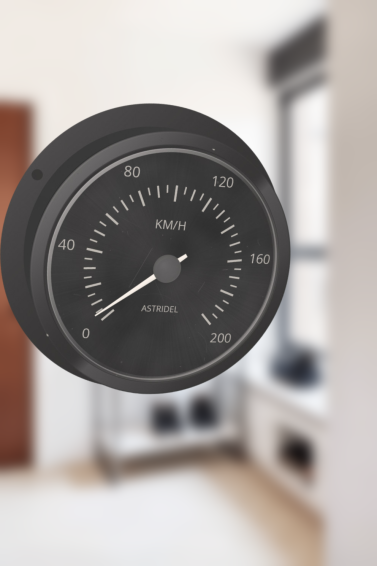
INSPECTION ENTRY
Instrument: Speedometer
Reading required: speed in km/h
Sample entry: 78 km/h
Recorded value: 5 km/h
